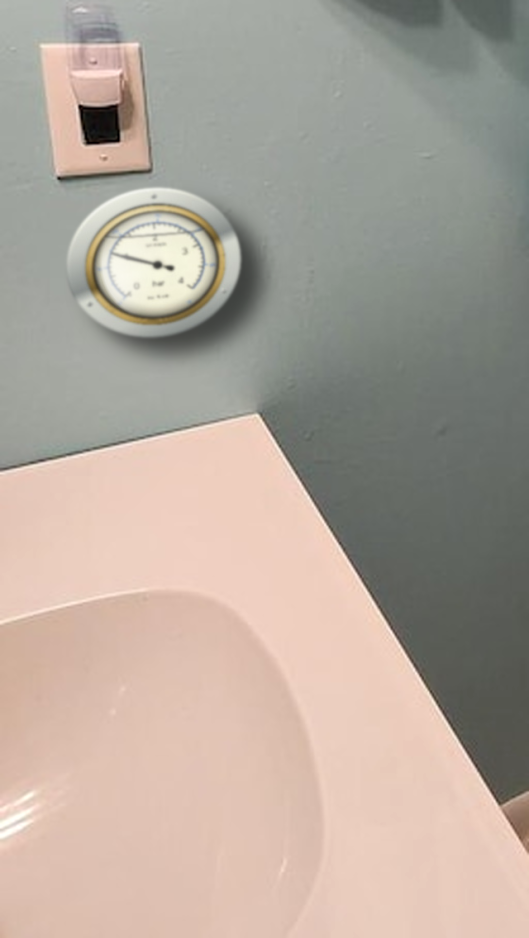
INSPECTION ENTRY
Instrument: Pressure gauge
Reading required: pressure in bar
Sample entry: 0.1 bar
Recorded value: 1 bar
